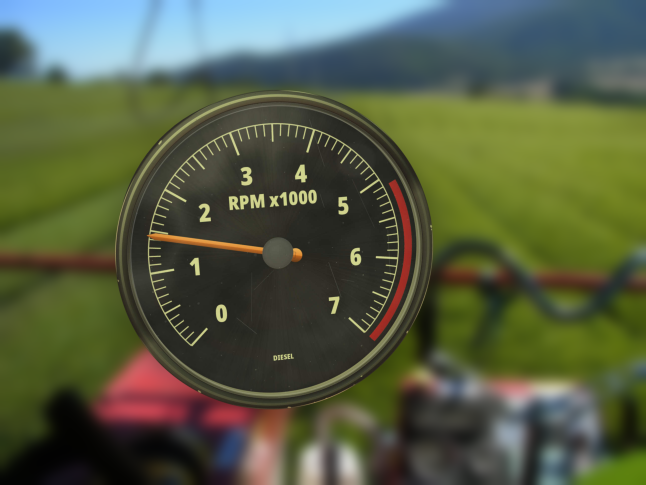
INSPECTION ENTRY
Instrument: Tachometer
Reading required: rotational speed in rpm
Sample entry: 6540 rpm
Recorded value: 1450 rpm
